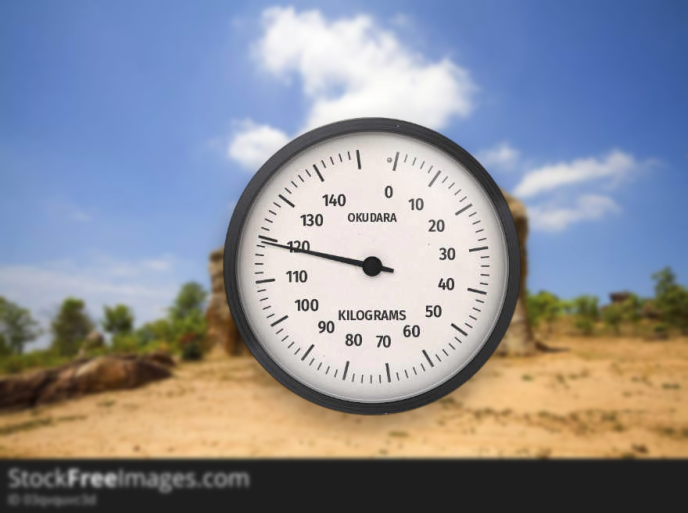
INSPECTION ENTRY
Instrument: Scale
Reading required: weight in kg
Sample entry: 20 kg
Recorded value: 119 kg
